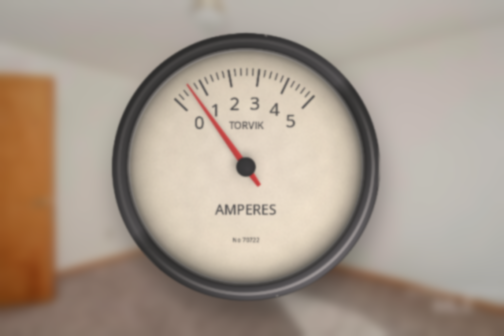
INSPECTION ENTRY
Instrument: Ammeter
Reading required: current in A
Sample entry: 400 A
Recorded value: 0.6 A
